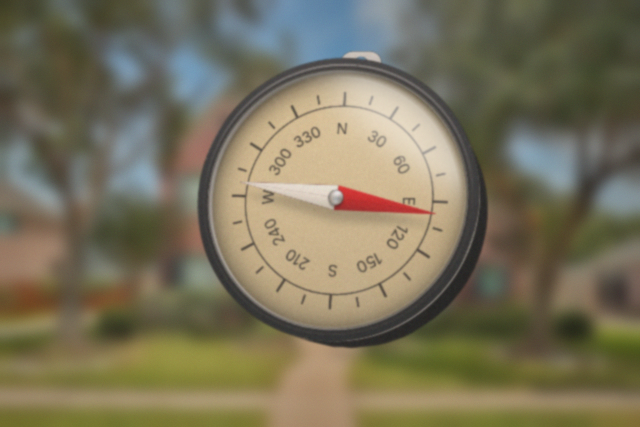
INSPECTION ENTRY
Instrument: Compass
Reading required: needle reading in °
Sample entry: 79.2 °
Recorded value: 97.5 °
